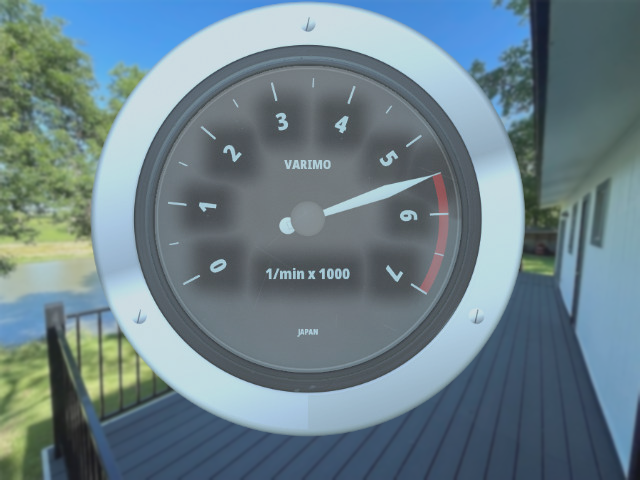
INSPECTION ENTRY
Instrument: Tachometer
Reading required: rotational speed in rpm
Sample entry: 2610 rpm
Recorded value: 5500 rpm
